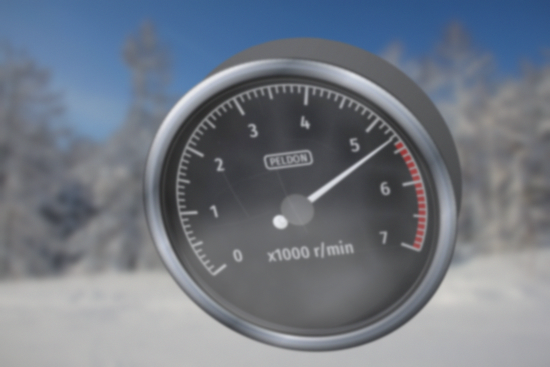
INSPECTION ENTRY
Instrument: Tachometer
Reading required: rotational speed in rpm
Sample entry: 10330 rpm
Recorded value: 5300 rpm
